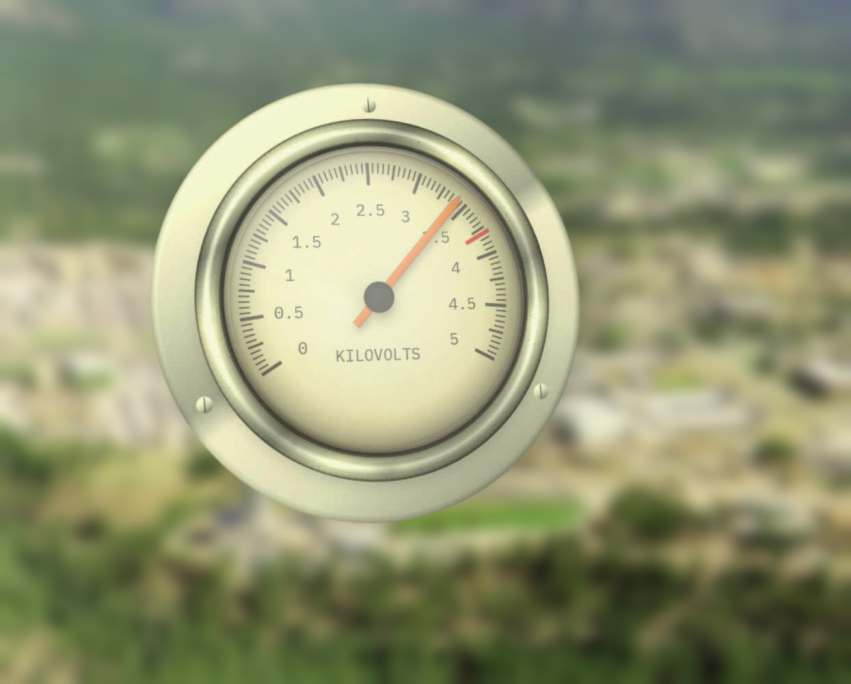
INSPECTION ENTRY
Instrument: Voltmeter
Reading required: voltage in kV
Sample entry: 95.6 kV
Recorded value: 3.4 kV
